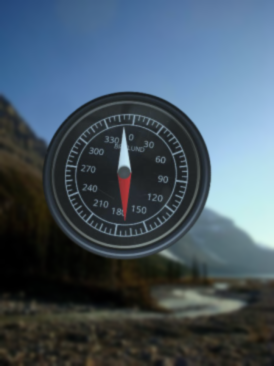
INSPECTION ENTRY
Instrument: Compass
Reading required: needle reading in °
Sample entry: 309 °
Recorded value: 170 °
